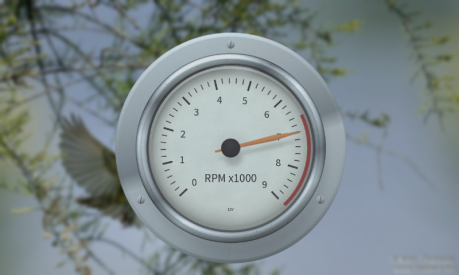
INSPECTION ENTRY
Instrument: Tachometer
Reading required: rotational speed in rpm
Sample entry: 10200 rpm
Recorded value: 7000 rpm
